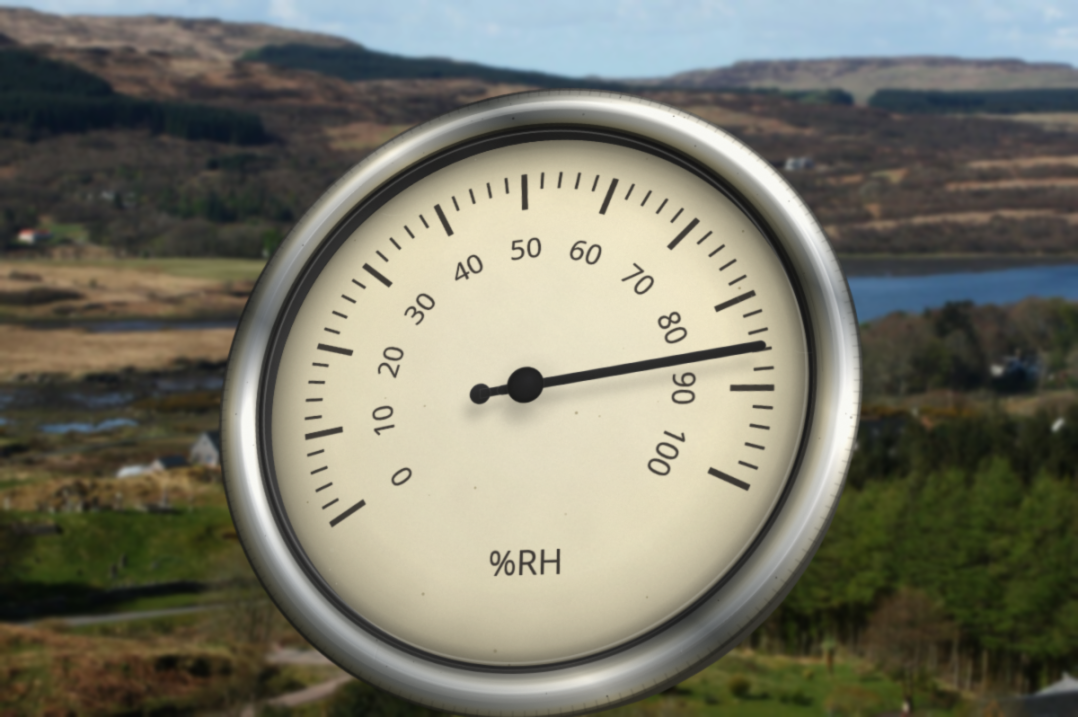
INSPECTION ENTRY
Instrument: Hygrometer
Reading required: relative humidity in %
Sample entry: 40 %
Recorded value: 86 %
